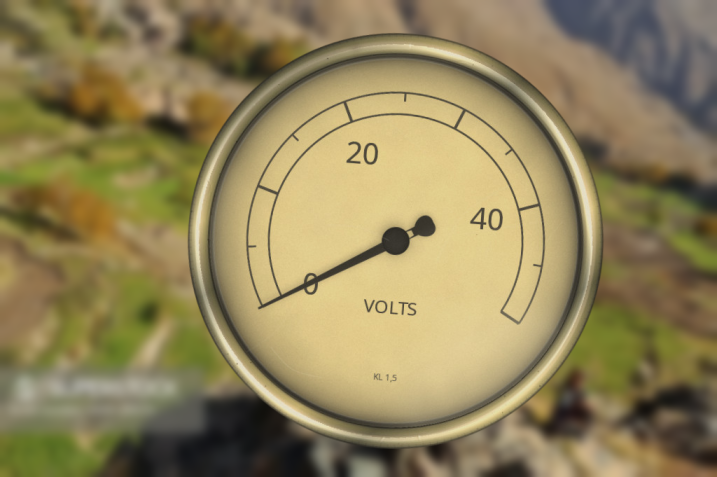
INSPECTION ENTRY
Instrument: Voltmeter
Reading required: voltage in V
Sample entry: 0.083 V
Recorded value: 0 V
